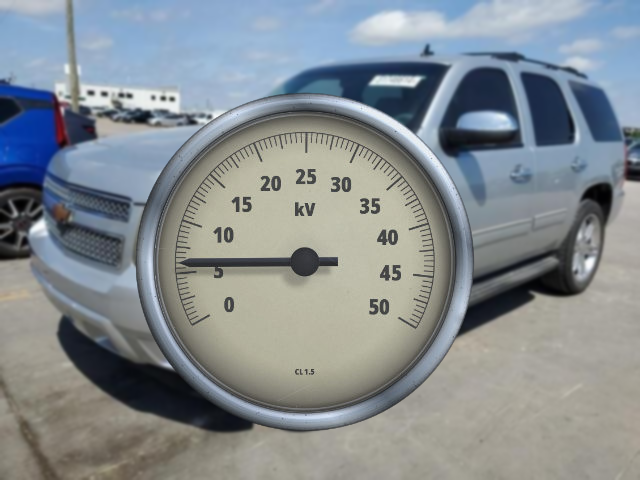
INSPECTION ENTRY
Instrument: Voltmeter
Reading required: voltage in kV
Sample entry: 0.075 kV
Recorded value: 6 kV
